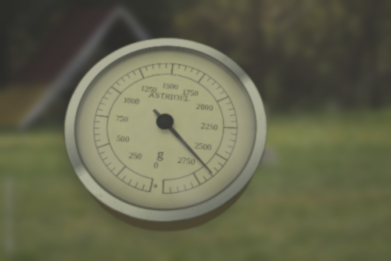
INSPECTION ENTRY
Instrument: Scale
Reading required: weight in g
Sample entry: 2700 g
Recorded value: 2650 g
